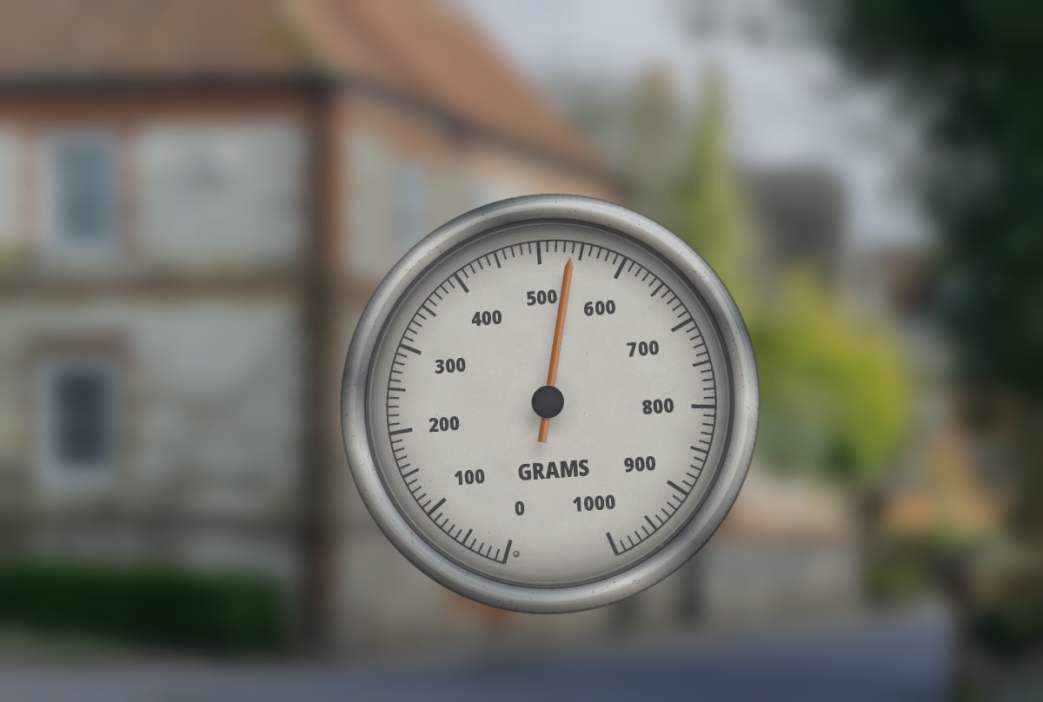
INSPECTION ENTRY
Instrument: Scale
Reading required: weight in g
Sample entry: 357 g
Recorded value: 540 g
